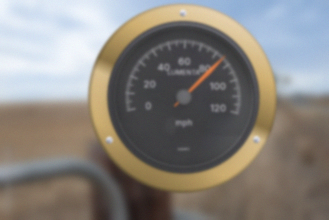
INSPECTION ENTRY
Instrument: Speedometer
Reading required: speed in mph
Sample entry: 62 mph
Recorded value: 85 mph
